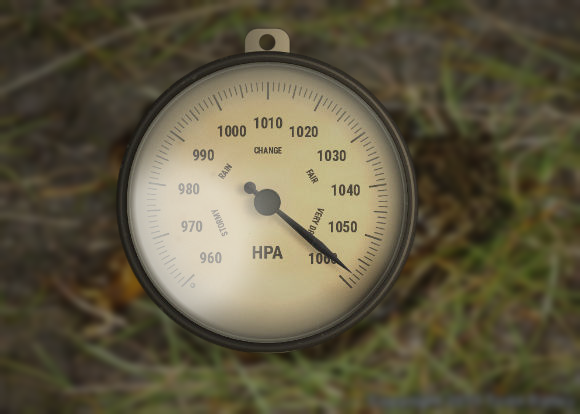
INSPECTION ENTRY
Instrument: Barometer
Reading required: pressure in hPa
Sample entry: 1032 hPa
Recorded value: 1058 hPa
